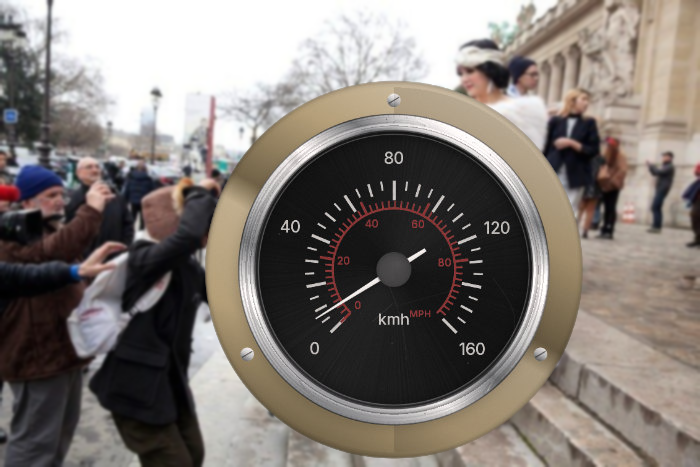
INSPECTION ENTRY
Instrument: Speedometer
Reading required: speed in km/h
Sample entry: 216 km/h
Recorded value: 7.5 km/h
